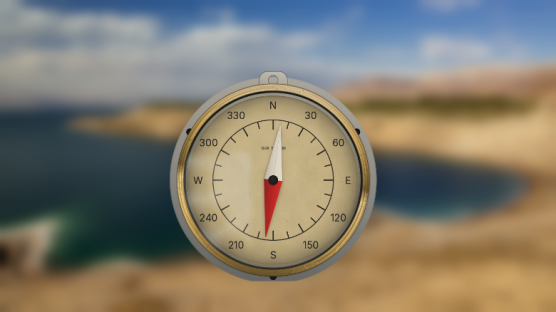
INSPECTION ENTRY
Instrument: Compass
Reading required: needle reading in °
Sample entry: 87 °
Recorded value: 187.5 °
